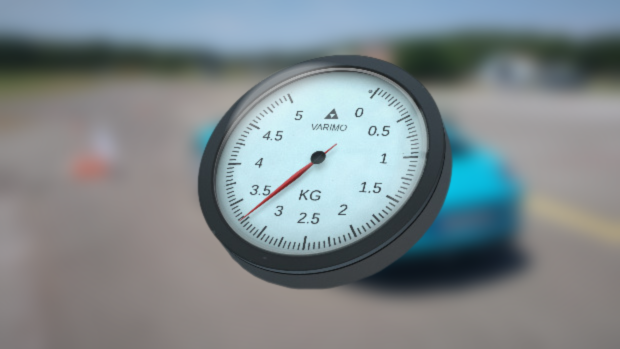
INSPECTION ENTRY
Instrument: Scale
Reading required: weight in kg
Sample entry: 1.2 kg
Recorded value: 3.25 kg
